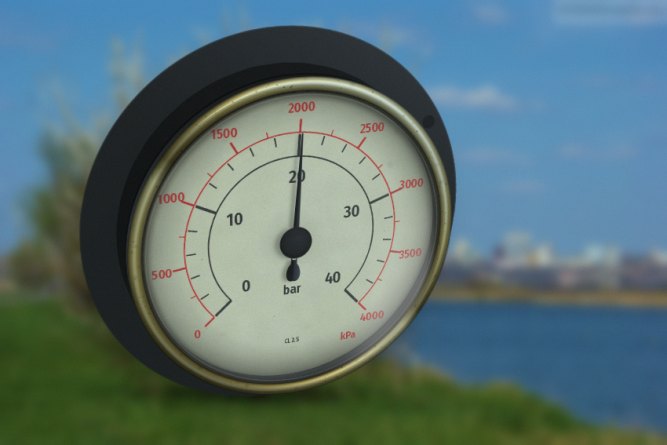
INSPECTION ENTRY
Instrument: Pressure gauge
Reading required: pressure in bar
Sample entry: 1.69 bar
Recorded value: 20 bar
